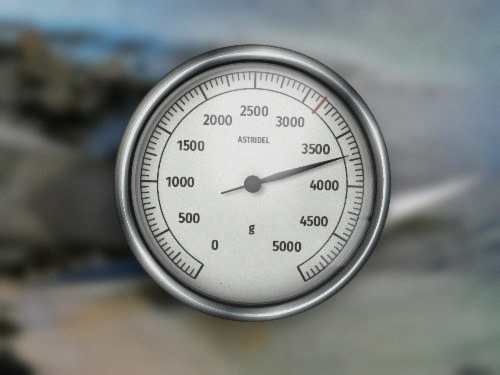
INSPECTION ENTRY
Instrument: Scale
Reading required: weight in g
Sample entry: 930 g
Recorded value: 3700 g
